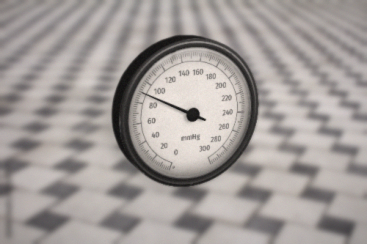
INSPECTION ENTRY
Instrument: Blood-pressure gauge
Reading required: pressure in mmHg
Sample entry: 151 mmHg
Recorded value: 90 mmHg
